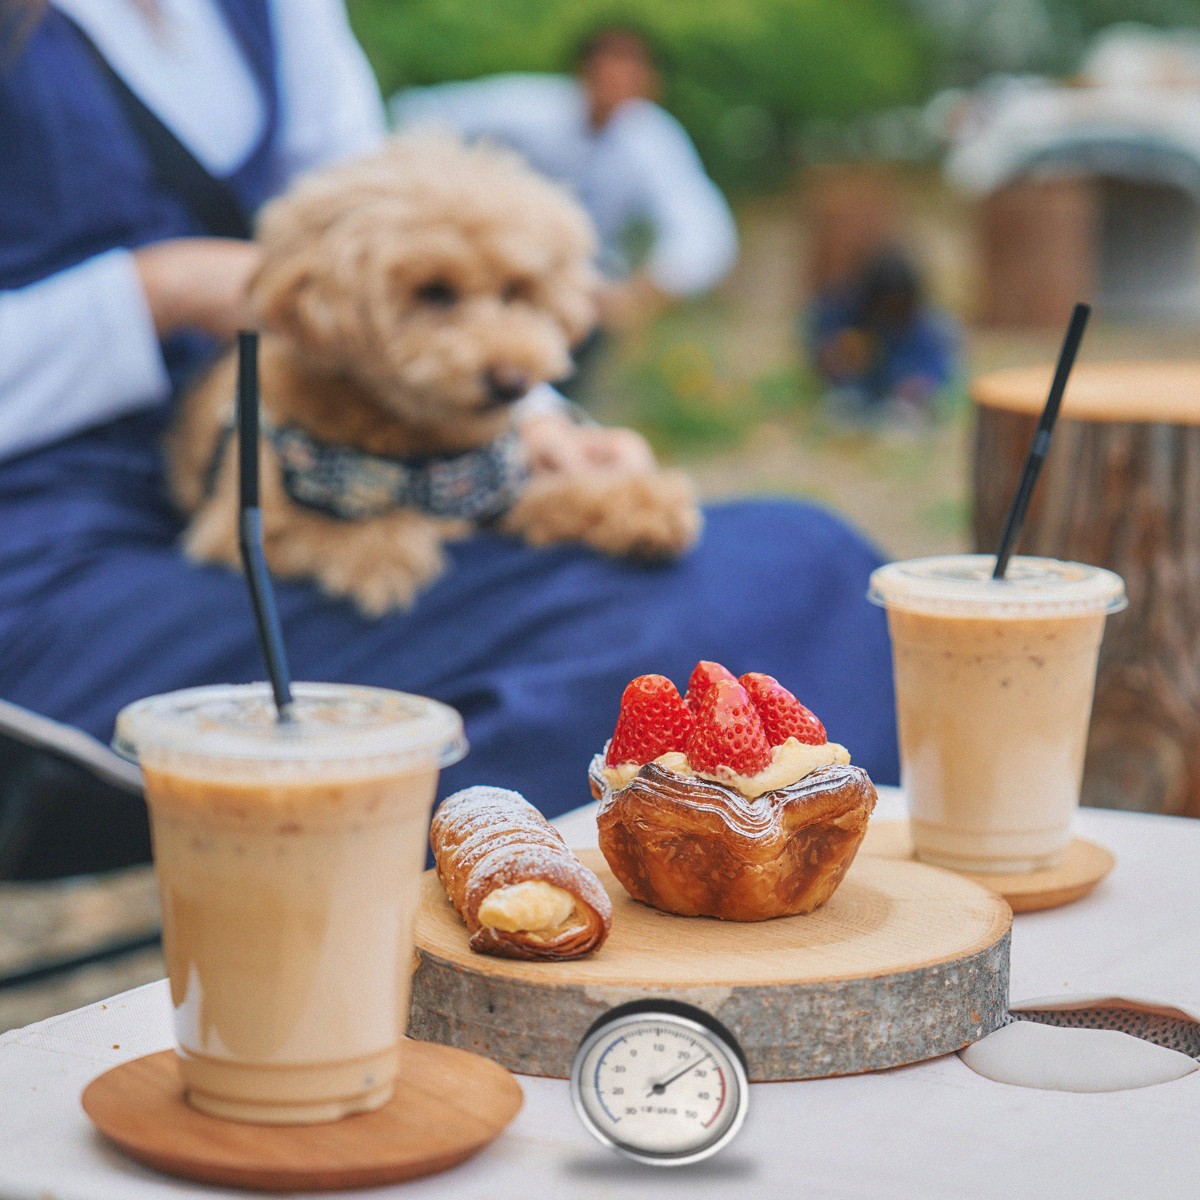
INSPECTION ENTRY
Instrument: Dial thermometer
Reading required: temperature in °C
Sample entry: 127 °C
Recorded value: 25 °C
